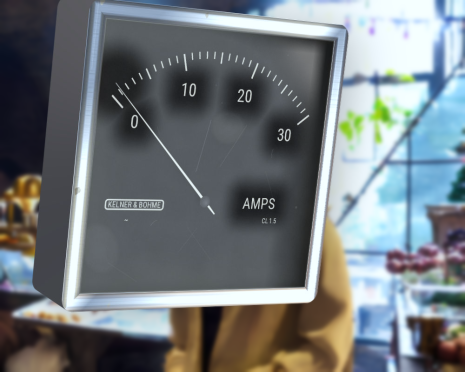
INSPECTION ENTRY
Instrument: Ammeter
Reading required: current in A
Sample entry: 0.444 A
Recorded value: 1 A
